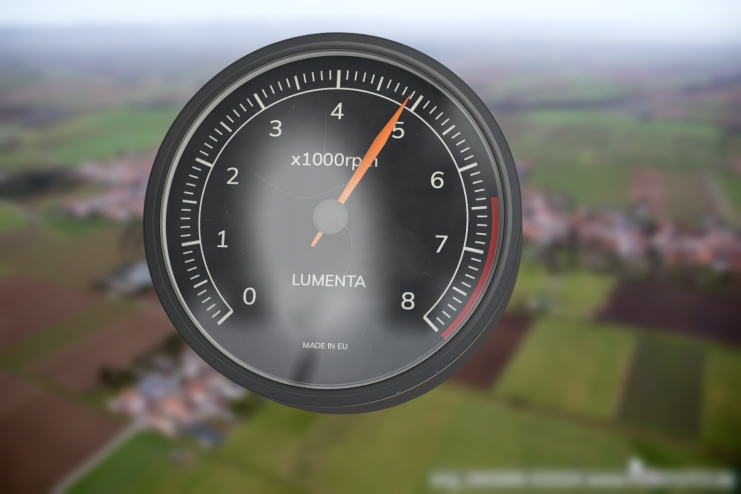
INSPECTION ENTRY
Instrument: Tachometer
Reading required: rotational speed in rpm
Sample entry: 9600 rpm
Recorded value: 4900 rpm
